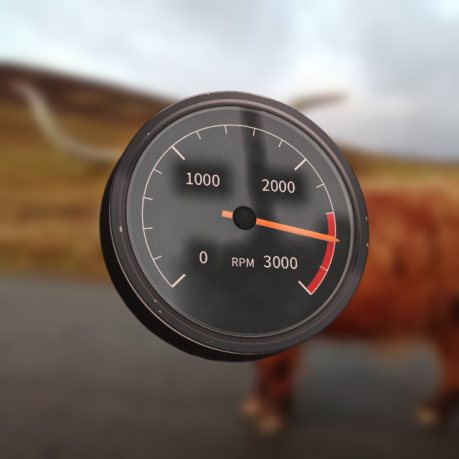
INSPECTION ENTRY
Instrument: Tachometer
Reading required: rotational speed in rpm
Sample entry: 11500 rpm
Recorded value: 2600 rpm
